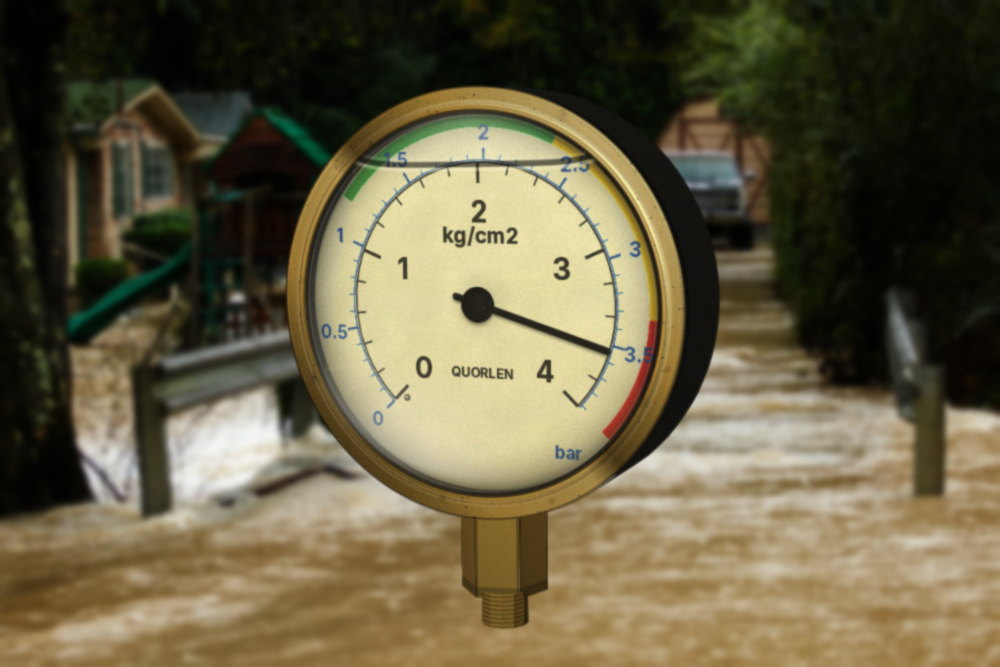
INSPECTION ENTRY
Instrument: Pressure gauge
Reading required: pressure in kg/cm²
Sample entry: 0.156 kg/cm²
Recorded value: 3.6 kg/cm²
